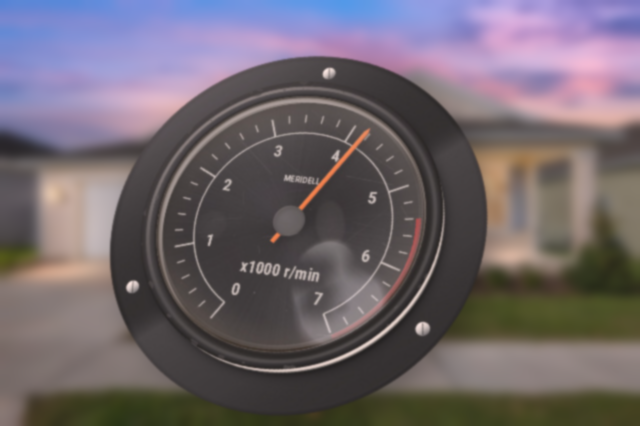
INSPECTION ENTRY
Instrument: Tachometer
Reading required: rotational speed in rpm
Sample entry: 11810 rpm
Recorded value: 4200 rpm
